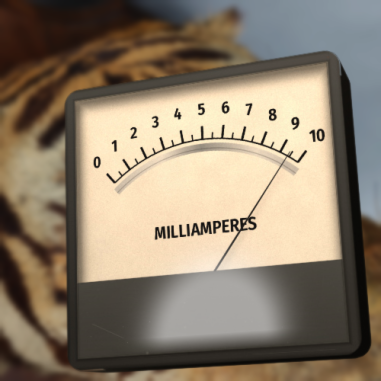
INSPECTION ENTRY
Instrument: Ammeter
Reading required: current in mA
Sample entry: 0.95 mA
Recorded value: 9.5 mA
